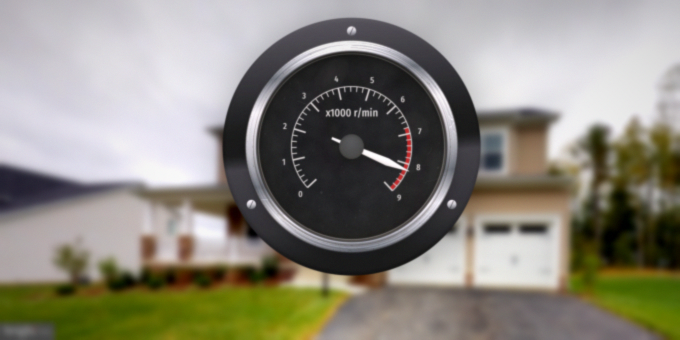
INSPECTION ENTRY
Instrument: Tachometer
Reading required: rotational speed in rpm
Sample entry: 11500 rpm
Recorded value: 8200 rpm
